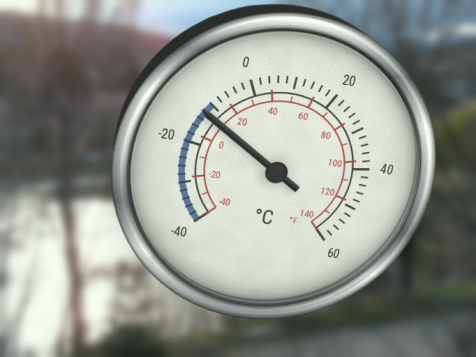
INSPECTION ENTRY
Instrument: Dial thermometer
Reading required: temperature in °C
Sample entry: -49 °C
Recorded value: -12 °C
